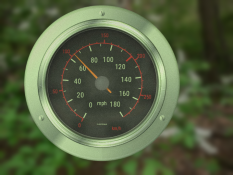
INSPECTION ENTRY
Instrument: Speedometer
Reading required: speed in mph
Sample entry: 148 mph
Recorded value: 65 mph
